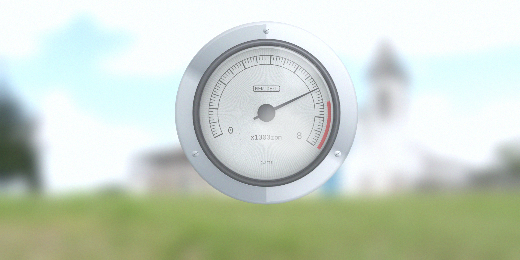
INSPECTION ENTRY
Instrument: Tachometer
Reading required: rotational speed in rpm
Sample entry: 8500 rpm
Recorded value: 6000 rpm
